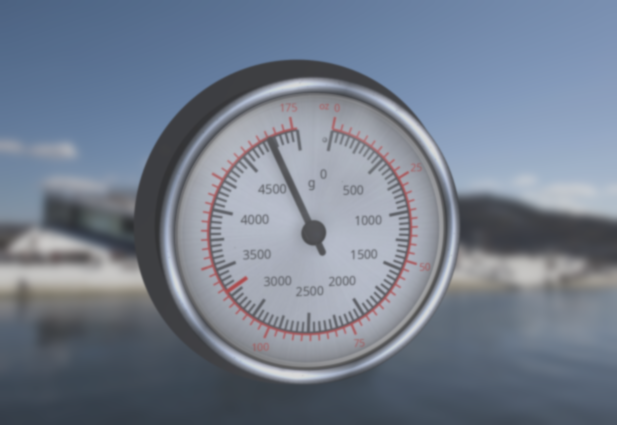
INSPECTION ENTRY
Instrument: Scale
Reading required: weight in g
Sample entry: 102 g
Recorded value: 4750 g
